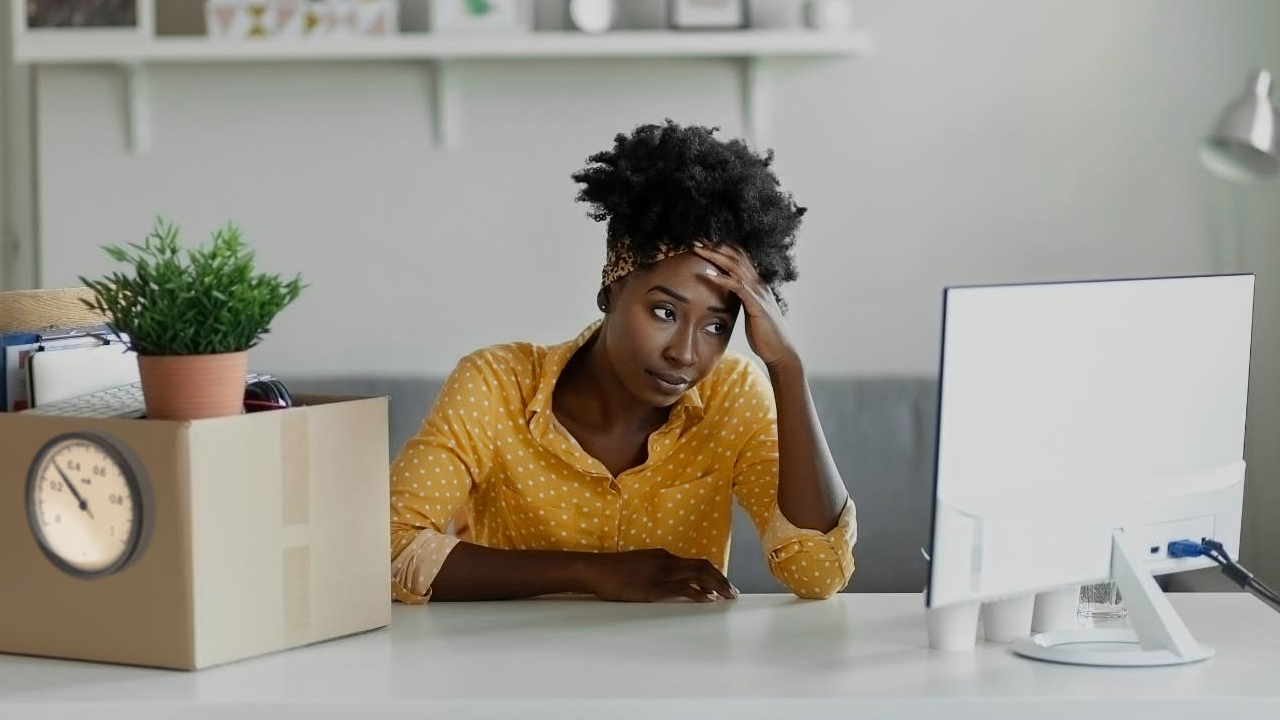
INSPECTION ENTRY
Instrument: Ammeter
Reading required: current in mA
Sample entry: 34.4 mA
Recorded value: 0.3 mA
